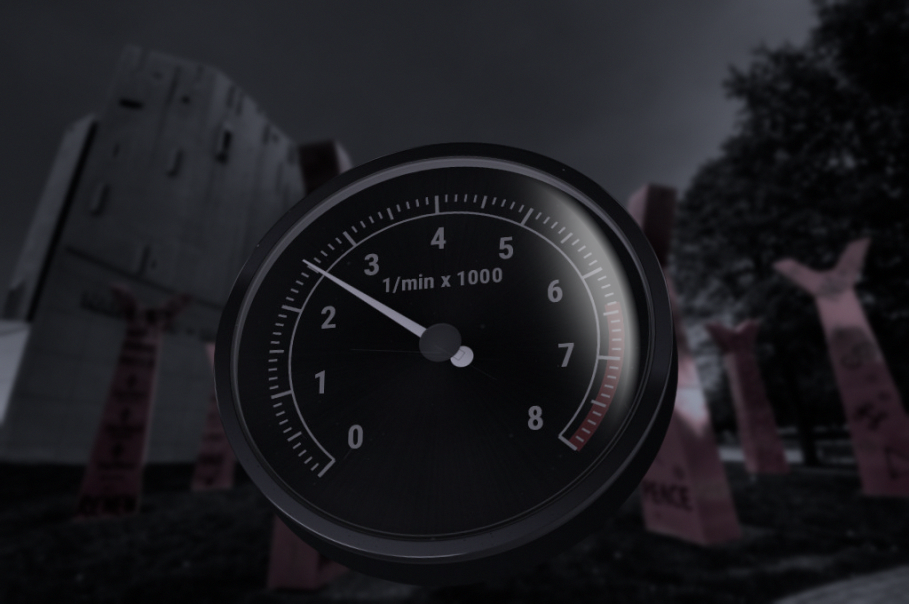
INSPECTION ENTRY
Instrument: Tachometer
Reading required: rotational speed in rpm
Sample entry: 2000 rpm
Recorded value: 2500 rpm
